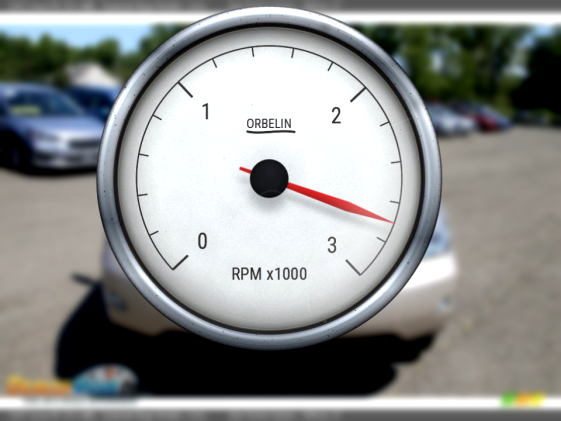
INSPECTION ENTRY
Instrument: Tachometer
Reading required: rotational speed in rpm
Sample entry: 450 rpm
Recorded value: 2700 rpm
